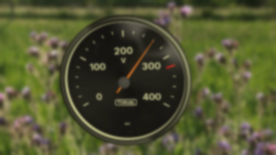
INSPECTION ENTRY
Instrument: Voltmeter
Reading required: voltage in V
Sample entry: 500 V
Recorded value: 260 V
